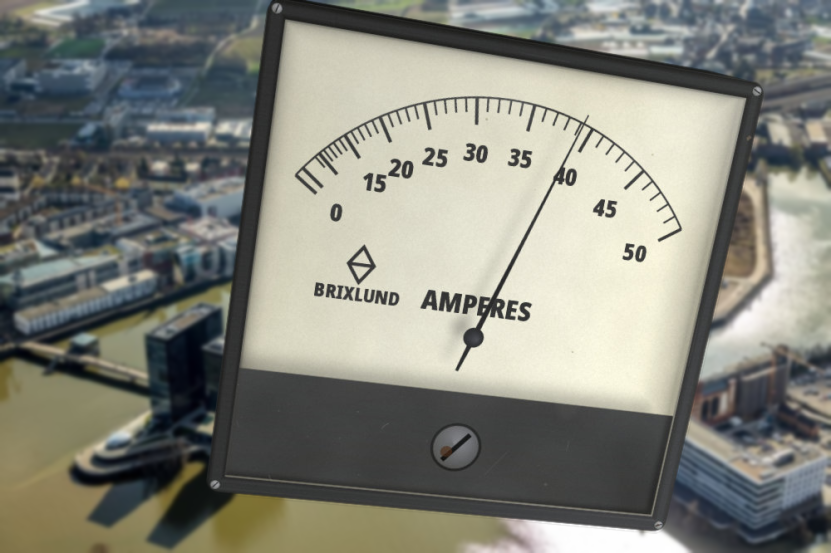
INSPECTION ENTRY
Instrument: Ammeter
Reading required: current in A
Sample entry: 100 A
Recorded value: 39 A
